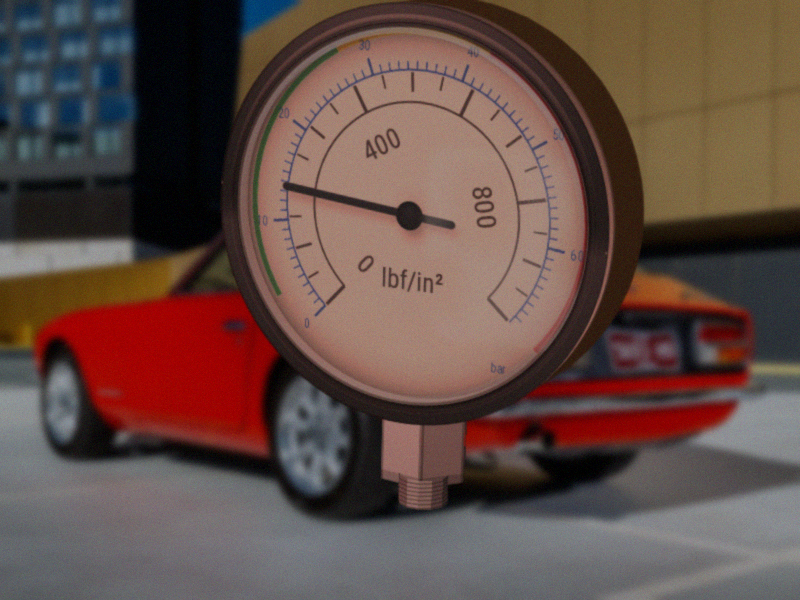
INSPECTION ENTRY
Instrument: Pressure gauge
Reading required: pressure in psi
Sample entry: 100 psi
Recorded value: 200 psi
